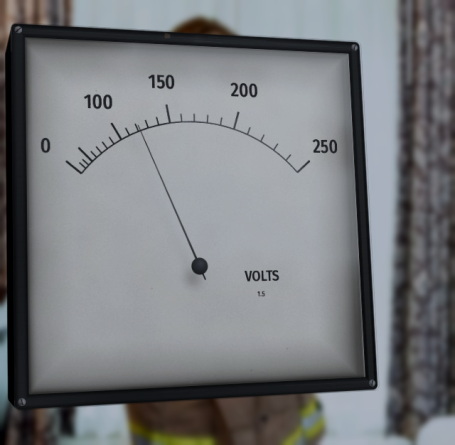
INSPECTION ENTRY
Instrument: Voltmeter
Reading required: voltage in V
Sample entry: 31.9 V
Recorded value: 120 V
